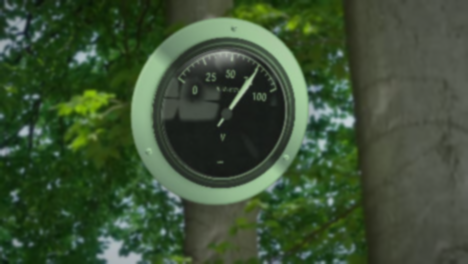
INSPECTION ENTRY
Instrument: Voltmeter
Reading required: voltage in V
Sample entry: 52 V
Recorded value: 75 V
